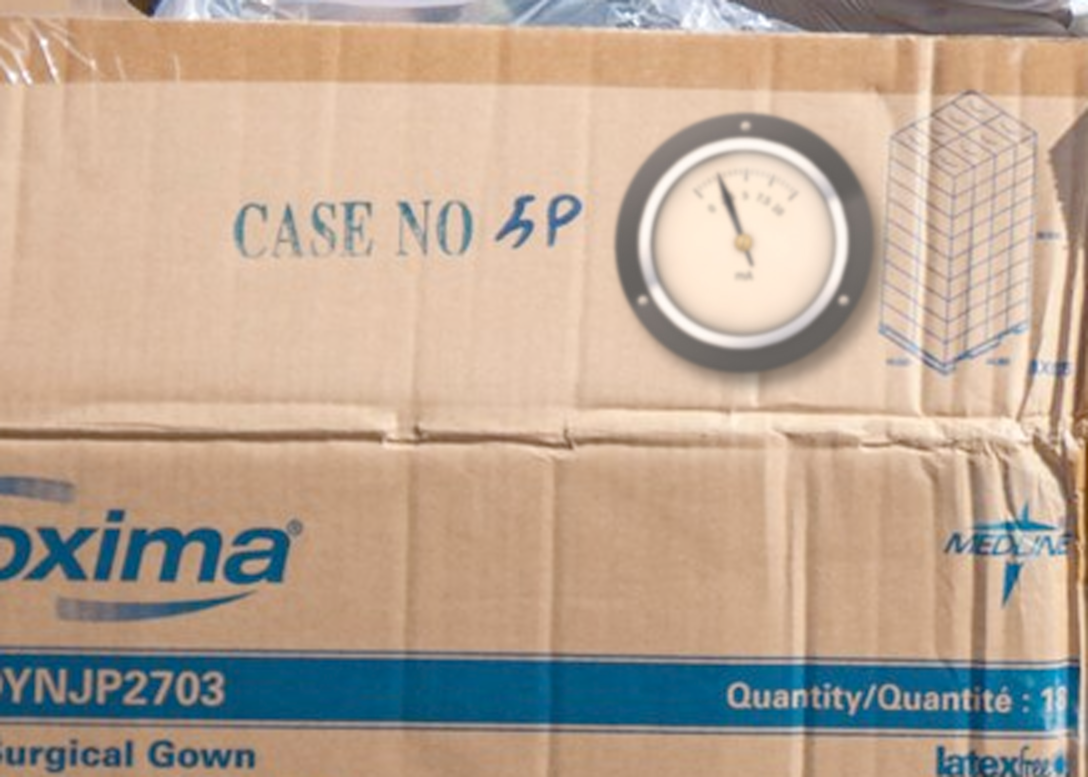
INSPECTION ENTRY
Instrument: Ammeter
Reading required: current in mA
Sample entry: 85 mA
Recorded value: 2.5 mA
